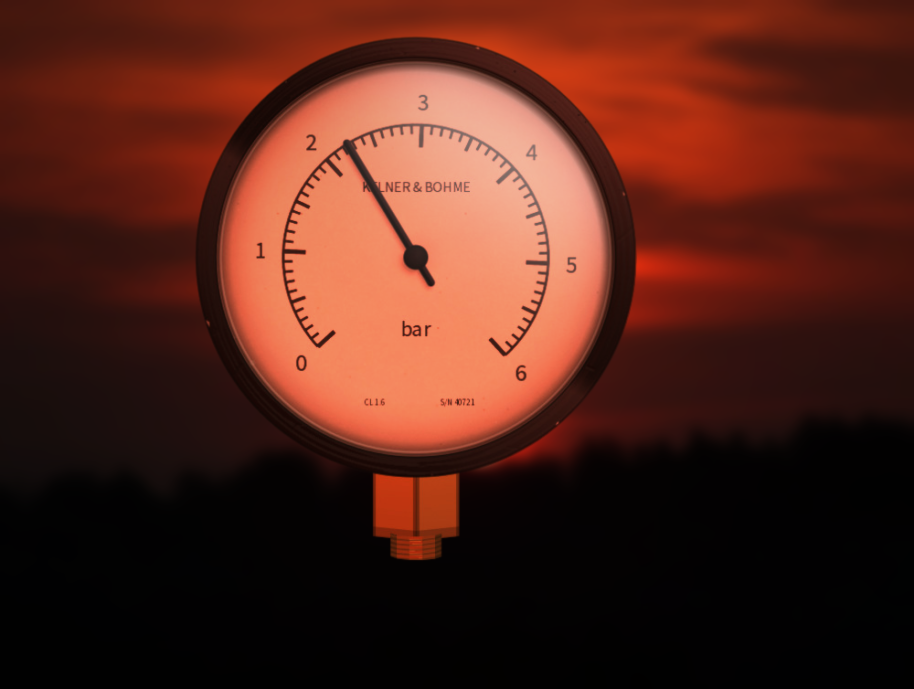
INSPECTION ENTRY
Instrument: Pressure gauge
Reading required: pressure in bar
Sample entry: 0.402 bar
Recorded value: 2.25 bar
